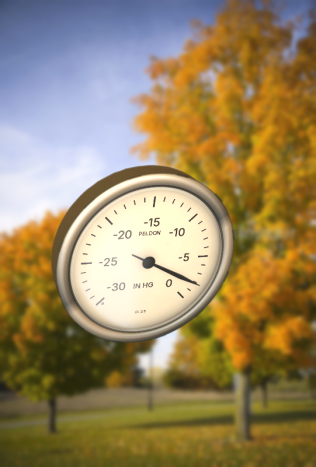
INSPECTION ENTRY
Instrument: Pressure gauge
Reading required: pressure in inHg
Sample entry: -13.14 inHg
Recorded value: -2 inHg
